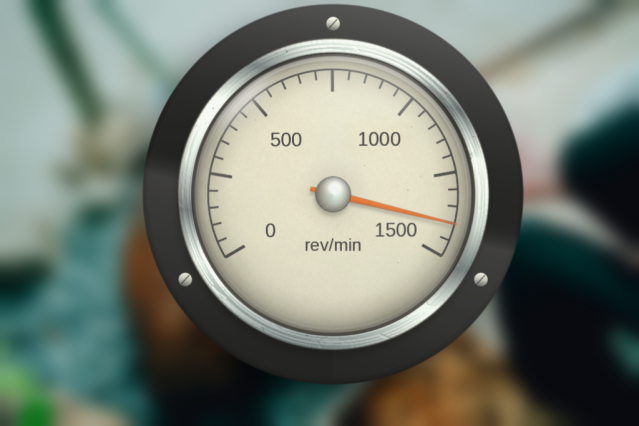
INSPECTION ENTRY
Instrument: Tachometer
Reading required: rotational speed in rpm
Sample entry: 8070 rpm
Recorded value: 1400 rpm
